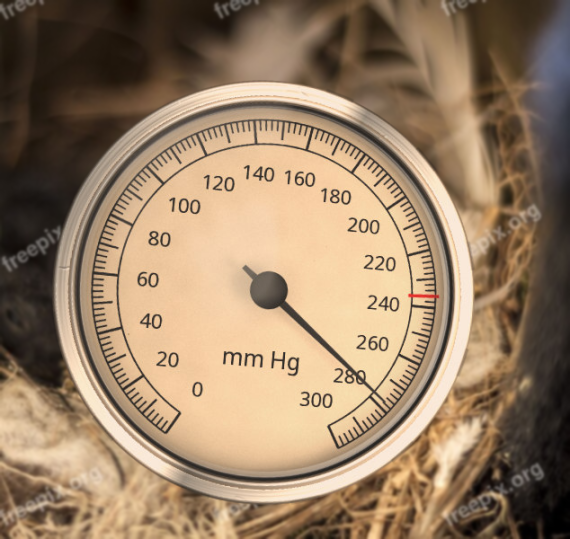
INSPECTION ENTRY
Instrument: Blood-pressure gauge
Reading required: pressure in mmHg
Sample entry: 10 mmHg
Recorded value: 278 mmHg
